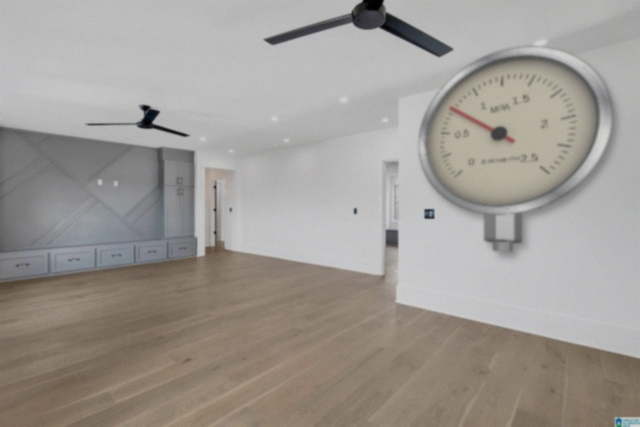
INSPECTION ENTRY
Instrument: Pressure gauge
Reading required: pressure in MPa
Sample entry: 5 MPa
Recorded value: 0.75 MPa
